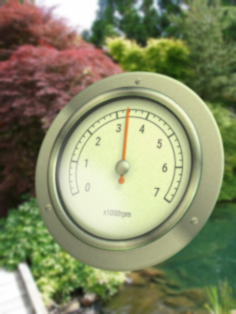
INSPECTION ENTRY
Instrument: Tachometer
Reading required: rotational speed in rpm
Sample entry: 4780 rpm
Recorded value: 3400 rpm
